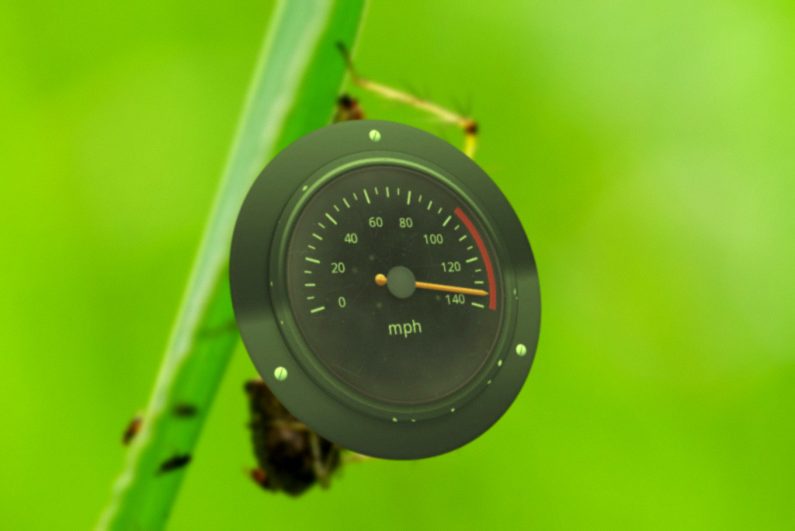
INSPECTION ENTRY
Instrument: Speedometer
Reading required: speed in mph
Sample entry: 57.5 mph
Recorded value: 135 mph
